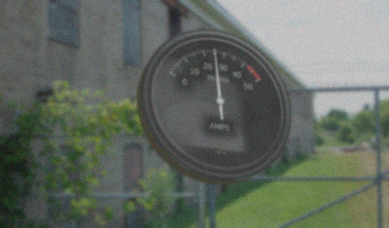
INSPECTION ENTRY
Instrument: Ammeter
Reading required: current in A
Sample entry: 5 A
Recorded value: 25 A
